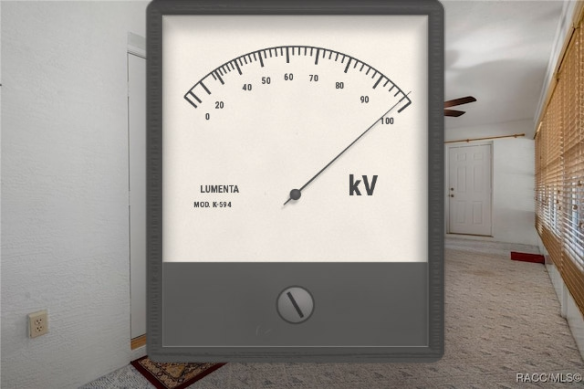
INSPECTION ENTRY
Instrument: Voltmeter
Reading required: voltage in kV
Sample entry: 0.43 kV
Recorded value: 98 kV
